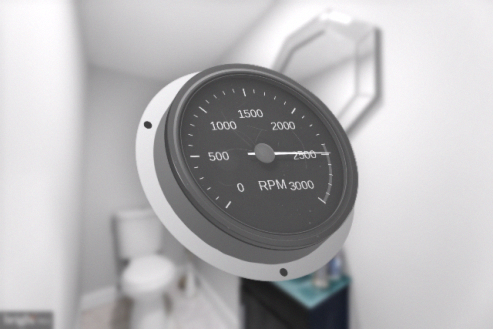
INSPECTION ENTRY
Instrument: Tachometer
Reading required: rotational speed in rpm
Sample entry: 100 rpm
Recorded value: 2500 rpm
